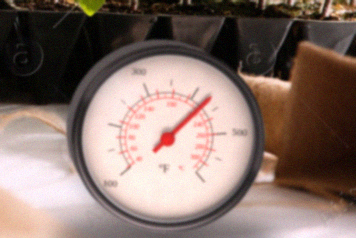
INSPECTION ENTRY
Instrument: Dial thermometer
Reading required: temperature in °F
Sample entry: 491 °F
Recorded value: 425 °F
